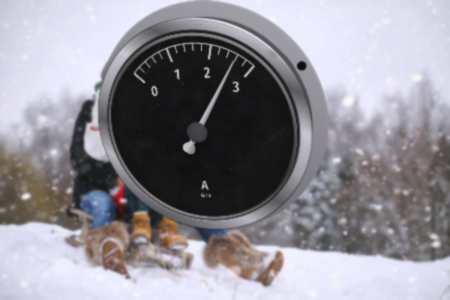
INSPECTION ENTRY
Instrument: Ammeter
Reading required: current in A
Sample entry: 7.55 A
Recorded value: 2.6 A
